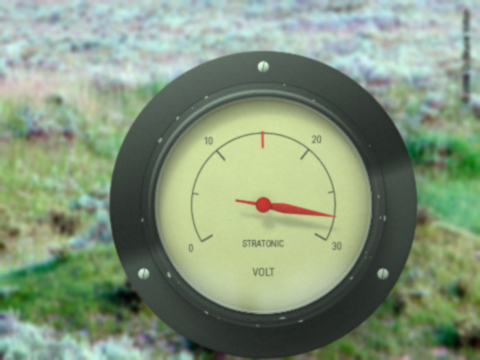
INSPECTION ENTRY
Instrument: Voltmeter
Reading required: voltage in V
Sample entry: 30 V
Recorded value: 27.5 V
